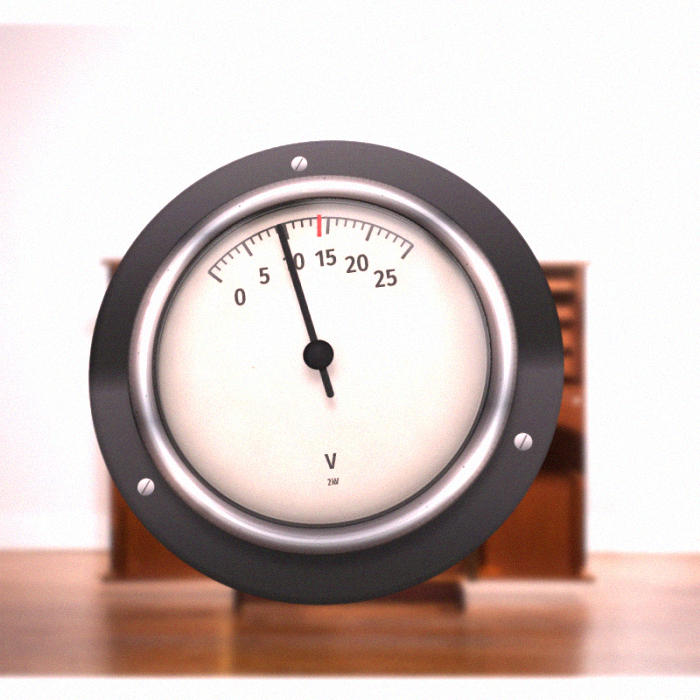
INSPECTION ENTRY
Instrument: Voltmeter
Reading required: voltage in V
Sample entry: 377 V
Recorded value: 9.5 V
